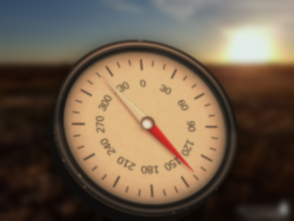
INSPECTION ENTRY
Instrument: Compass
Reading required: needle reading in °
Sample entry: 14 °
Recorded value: 140 °
